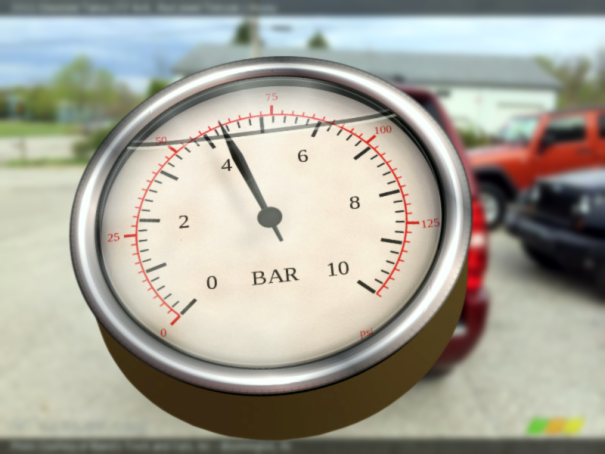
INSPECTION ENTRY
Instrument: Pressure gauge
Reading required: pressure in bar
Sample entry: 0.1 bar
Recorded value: 4.3 bar
